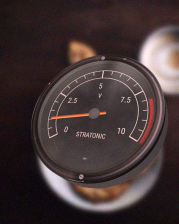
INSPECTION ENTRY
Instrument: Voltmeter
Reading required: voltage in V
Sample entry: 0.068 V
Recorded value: 1 V
